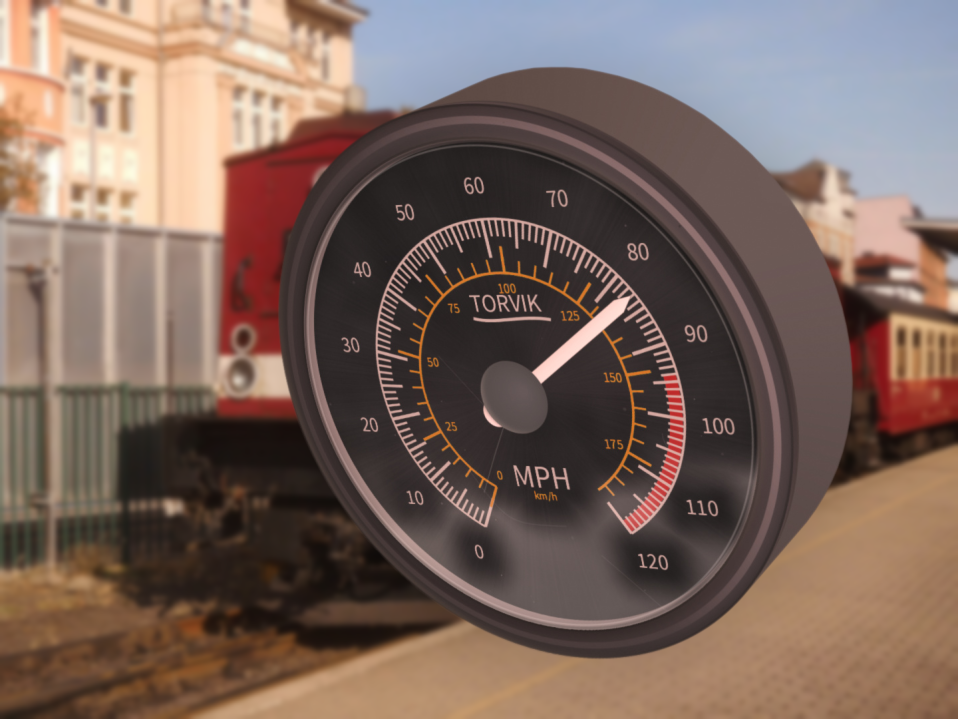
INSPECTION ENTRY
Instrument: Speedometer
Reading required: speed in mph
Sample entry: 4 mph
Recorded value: 83 mph
